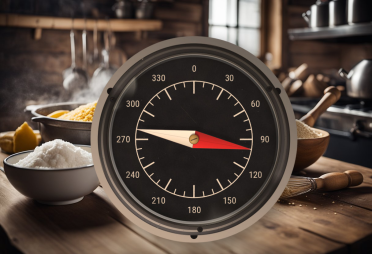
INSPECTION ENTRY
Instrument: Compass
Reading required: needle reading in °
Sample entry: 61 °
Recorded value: 100 °
